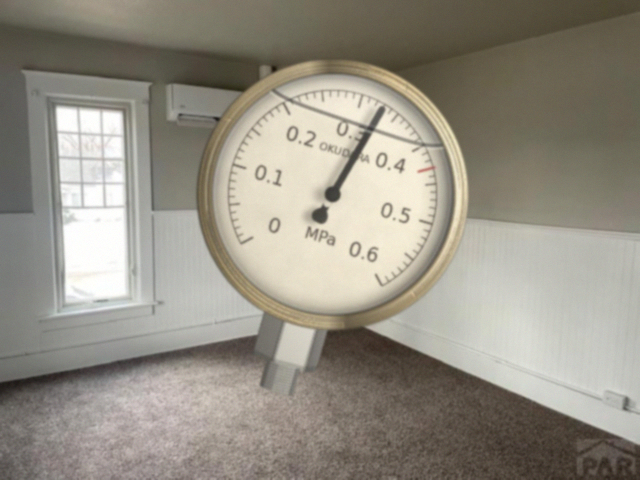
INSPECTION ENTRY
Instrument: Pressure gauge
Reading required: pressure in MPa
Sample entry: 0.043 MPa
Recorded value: 0.33 MPa
